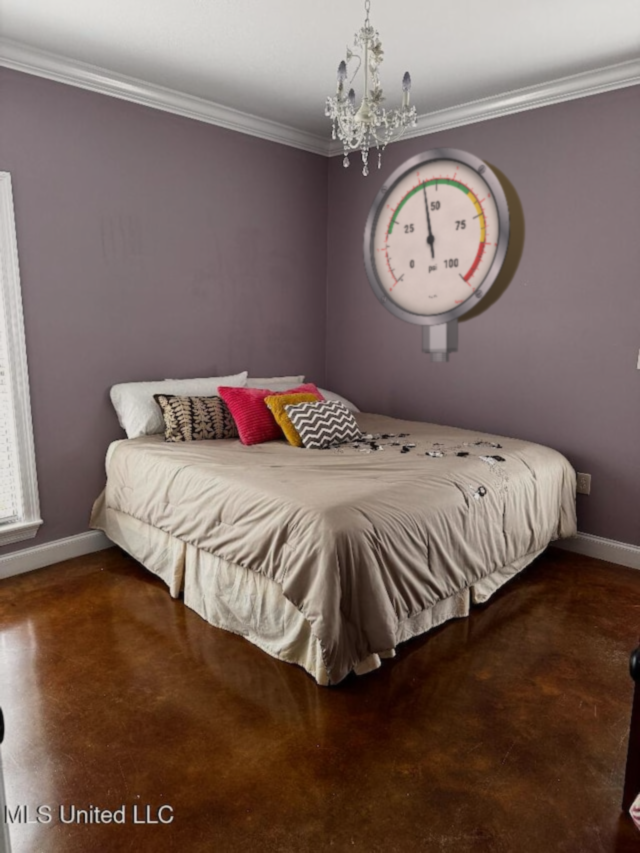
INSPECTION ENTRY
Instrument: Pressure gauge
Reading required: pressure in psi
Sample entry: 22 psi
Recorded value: 45 psi
